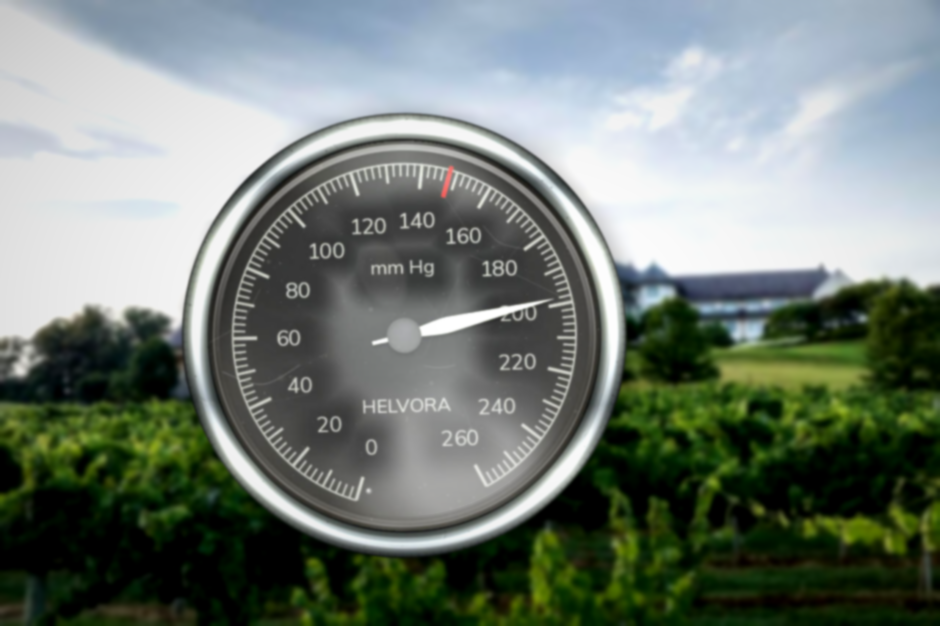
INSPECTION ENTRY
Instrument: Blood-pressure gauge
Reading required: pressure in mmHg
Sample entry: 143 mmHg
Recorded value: 198 mmHg
